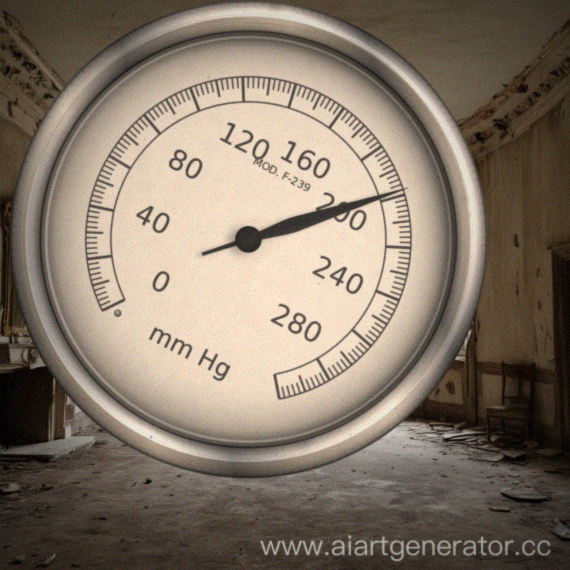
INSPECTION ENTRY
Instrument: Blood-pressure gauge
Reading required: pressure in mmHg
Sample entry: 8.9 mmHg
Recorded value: 198 mmHg
